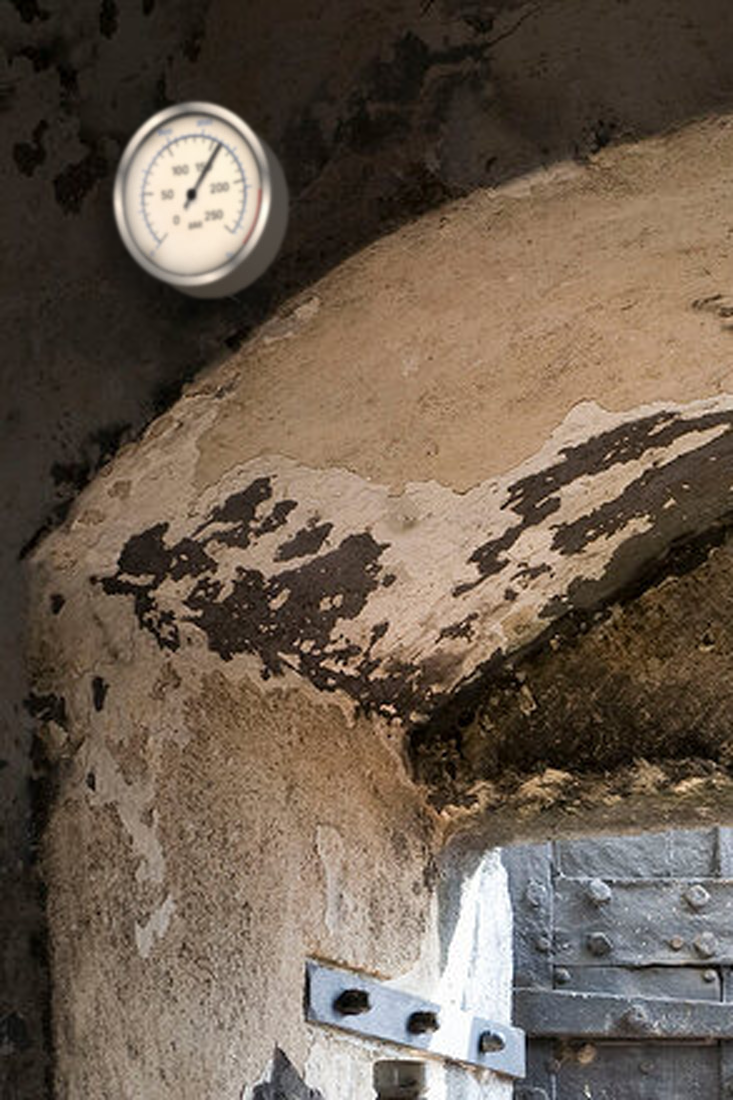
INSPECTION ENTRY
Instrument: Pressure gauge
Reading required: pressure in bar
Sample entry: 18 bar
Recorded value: 160 bar
